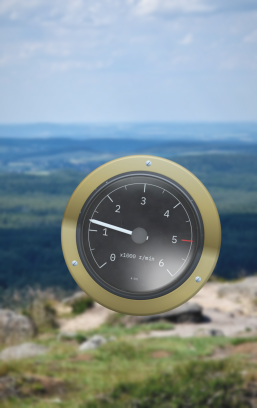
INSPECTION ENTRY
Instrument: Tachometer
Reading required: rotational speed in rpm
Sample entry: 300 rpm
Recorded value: 1250 rpm
